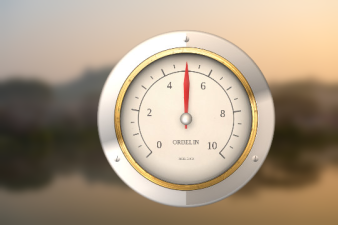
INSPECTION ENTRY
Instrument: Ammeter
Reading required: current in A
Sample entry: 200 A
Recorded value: 5 A
